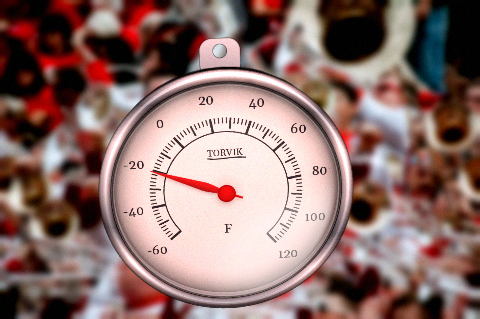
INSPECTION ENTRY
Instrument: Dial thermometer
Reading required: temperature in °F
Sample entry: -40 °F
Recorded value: -20 °F
